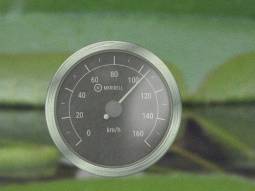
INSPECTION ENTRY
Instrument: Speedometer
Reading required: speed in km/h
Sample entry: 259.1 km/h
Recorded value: 105 km/h
